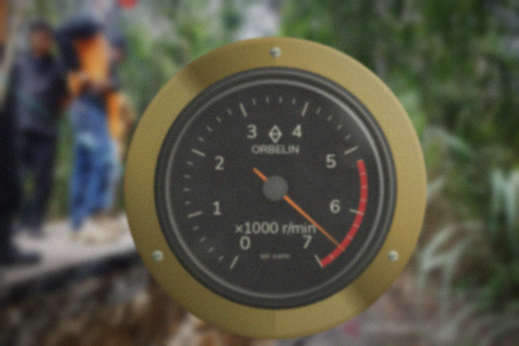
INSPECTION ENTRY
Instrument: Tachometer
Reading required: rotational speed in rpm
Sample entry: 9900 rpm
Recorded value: 6600 rpm
